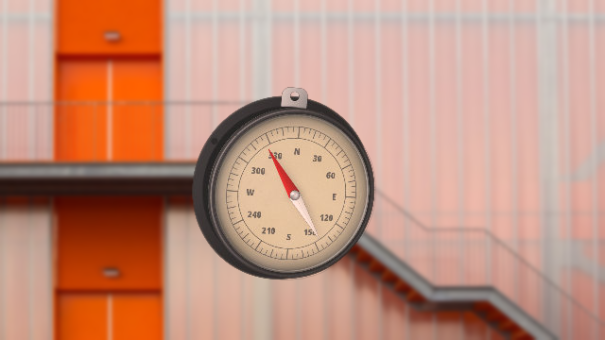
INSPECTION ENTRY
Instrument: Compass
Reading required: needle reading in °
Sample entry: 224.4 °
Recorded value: 325 °
